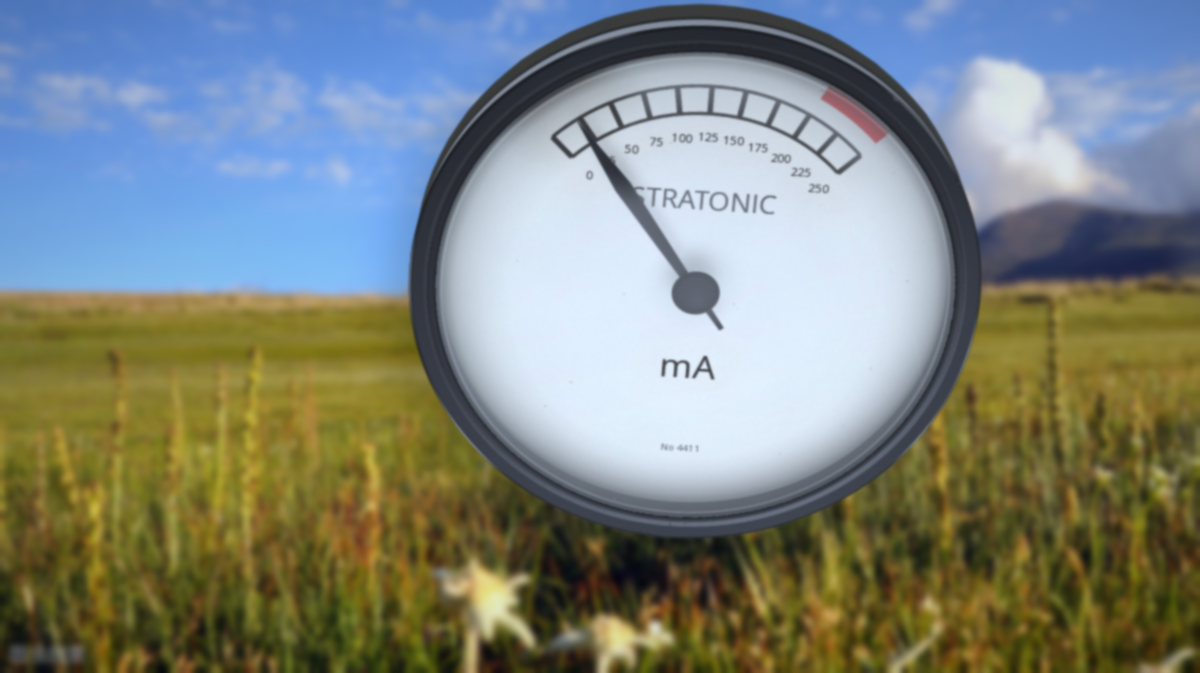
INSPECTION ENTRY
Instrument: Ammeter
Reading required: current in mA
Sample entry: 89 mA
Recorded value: 25 mA
